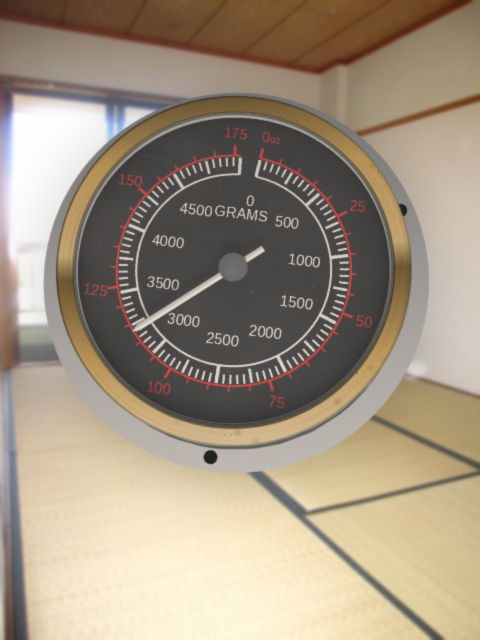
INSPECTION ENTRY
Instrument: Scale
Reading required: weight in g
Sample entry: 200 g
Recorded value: 3200 g
